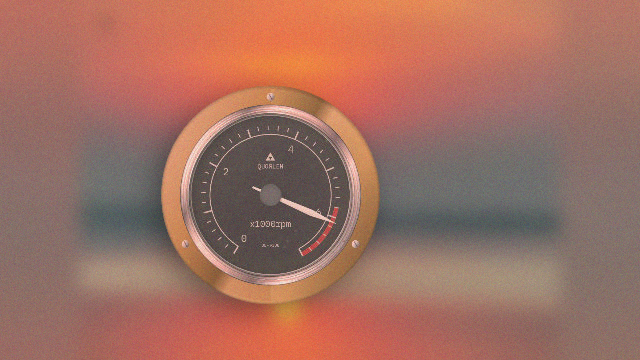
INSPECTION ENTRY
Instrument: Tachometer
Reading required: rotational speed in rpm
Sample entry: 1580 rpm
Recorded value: 6100 rpm
